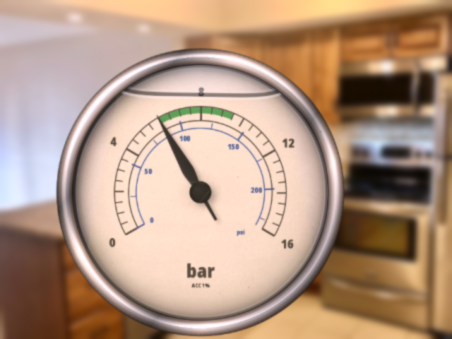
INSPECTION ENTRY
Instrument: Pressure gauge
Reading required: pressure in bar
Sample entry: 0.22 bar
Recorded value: 6 bar
